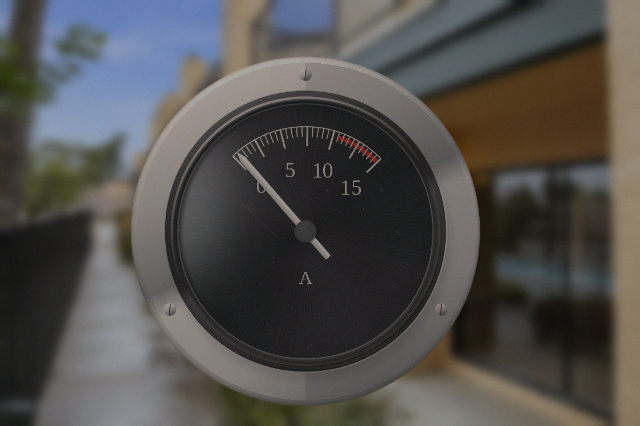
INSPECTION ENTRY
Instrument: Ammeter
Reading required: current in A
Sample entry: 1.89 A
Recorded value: 0.5 A
